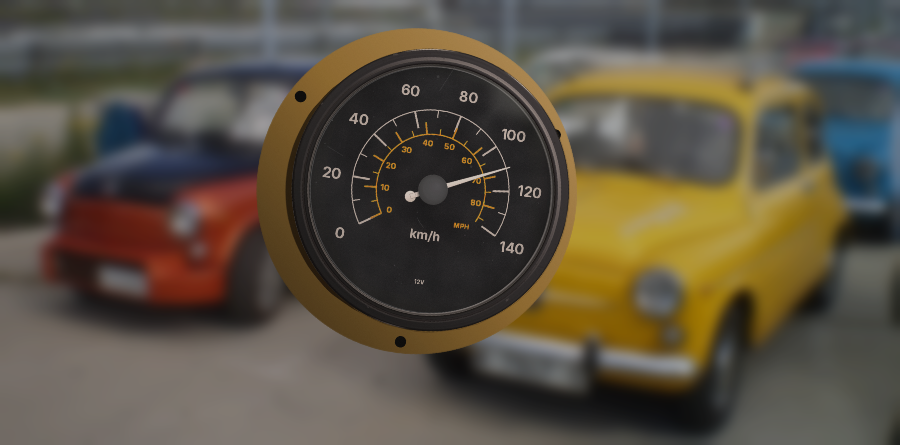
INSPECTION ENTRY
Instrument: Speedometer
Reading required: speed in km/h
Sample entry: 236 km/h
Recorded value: 110 km/h
